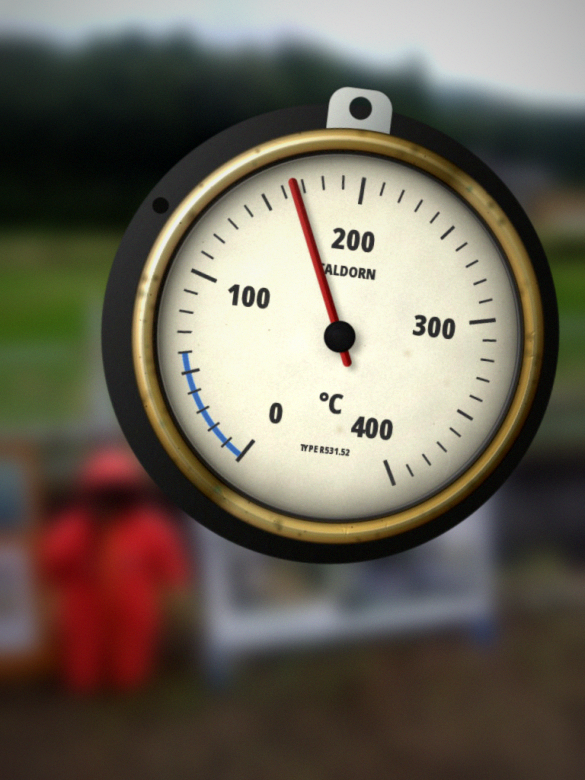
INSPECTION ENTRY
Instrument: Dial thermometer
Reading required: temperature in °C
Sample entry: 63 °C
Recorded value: 165 °C
